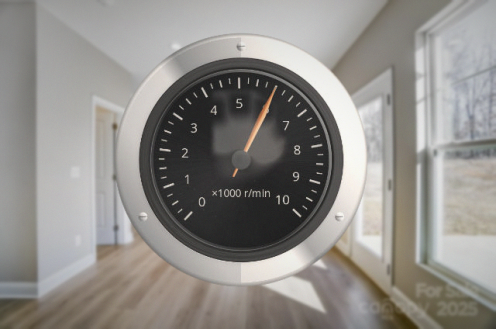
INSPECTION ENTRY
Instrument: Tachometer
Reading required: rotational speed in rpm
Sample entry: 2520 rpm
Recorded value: 6000 rpm
